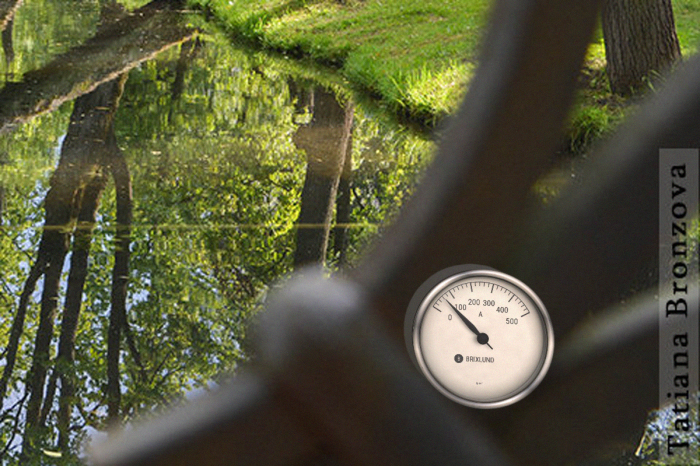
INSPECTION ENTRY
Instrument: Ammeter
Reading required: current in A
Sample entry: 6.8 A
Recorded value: 60 A
